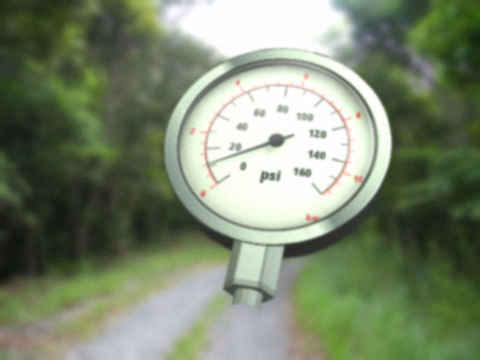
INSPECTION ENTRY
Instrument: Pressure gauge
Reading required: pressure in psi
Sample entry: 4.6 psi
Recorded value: 10 psi
